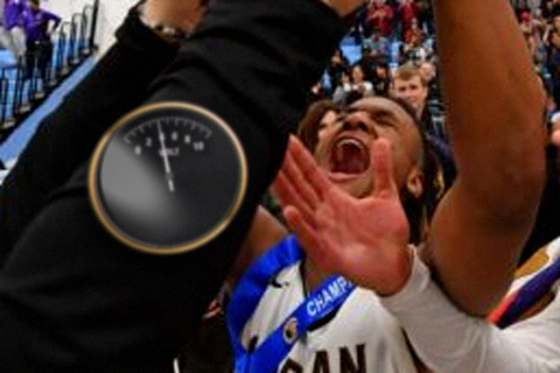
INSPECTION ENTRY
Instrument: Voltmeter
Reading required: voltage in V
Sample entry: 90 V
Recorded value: 4 V
